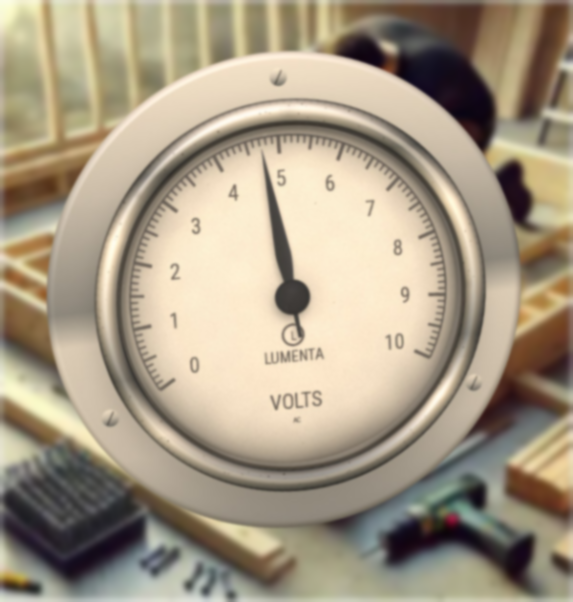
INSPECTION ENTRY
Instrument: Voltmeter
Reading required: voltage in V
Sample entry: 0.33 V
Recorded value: 4.7 V
